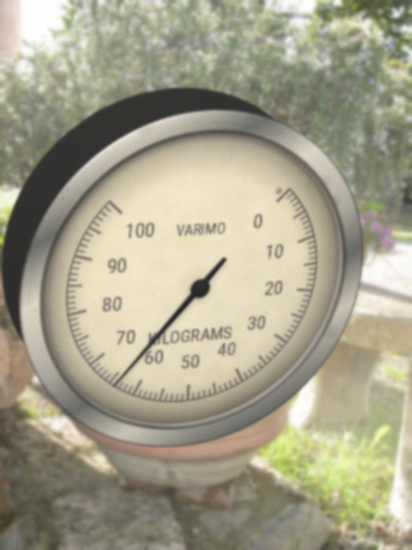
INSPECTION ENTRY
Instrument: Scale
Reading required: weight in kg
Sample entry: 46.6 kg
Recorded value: 65 kg
